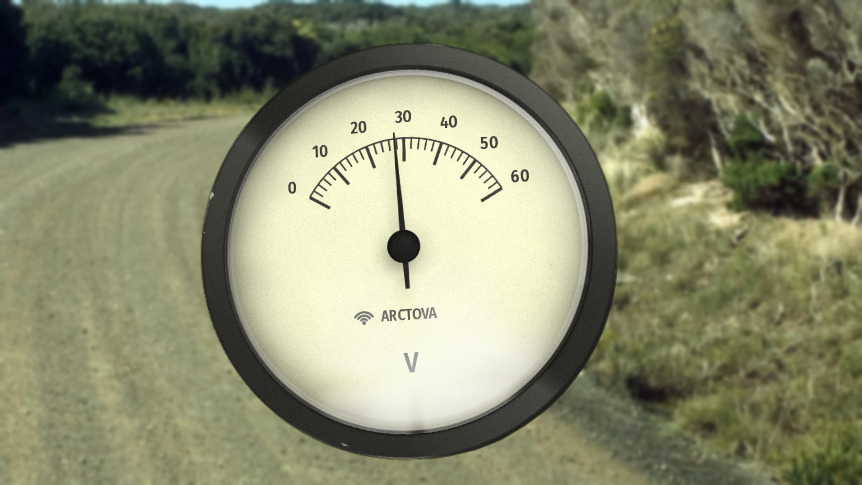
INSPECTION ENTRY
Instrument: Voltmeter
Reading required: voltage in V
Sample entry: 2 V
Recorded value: 28 V
